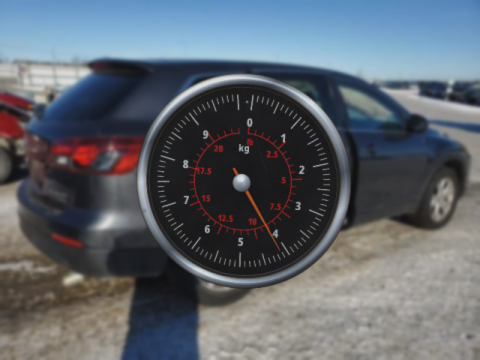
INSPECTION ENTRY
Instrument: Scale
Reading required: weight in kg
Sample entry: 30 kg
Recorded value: 4.1 kg
